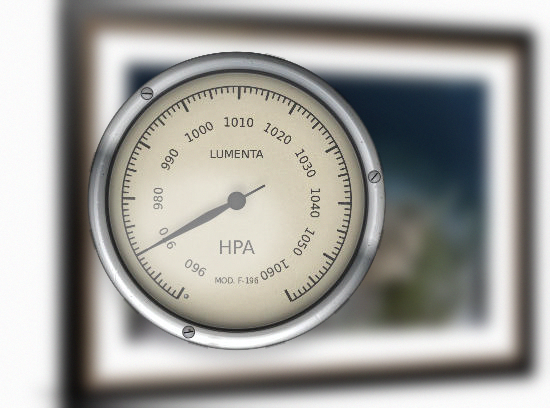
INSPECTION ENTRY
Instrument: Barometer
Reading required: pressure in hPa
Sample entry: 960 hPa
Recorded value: 970 hPa
